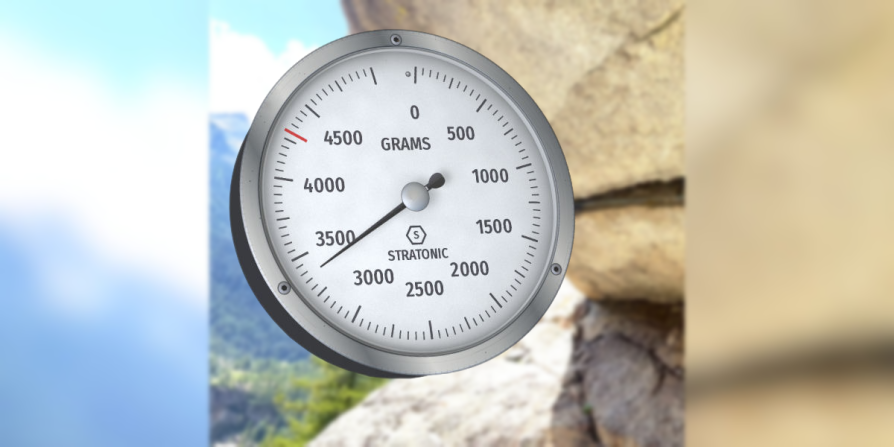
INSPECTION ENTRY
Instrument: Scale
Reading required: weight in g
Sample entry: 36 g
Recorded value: 3375 g
